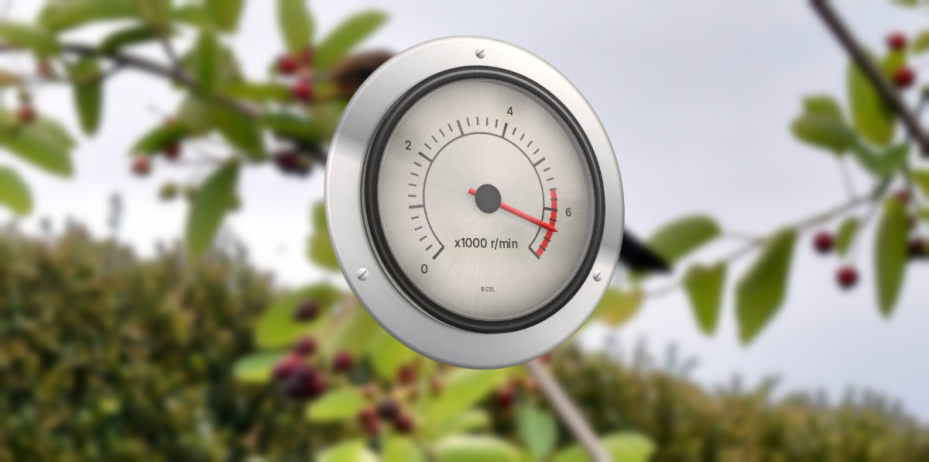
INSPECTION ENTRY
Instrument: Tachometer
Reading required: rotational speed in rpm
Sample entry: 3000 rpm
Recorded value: 6400 rpm
